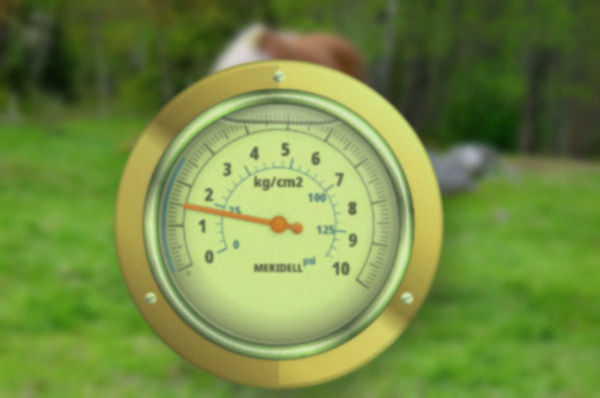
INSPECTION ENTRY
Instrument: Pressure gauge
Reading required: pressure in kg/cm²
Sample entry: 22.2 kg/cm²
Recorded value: 1.5 kg/cm²
